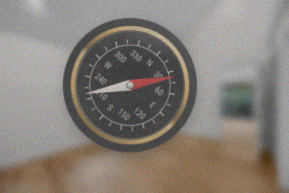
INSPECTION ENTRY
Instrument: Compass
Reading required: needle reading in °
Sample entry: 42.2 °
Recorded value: 37.5 °
